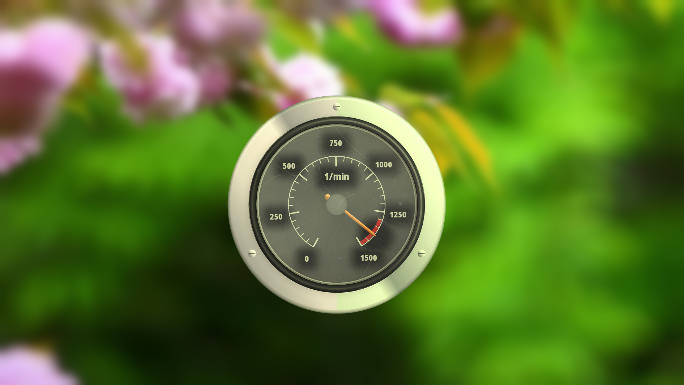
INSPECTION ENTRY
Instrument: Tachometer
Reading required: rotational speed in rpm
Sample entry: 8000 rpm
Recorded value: 1400 rpm
